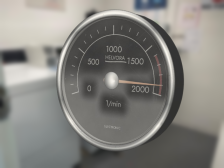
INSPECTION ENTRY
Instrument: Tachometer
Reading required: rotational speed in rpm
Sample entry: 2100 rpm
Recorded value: 1900 rpm
